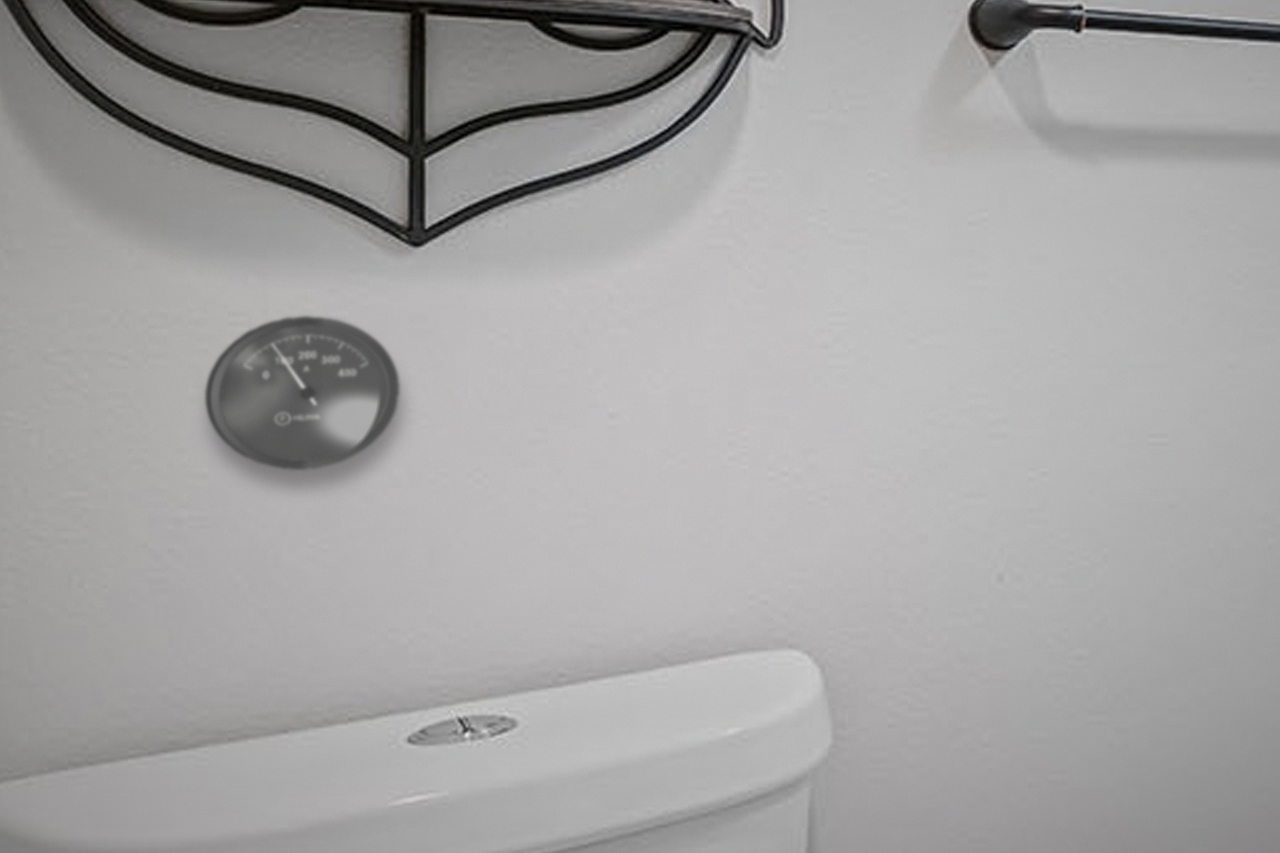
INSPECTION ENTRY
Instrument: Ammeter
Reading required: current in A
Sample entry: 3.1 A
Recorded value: 100 A
